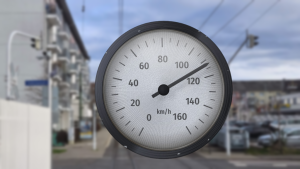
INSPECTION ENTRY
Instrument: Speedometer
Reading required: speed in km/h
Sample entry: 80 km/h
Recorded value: 112.5 km/h
